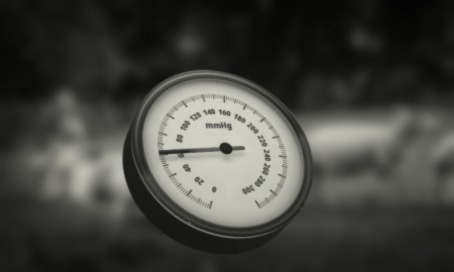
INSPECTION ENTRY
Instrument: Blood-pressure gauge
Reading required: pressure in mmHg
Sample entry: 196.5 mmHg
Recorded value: 60 mmHg
